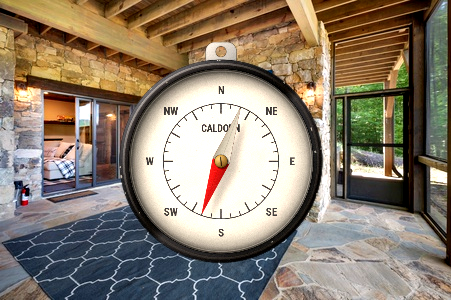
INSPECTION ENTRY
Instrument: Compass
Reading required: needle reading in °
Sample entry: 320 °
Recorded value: 200 °
